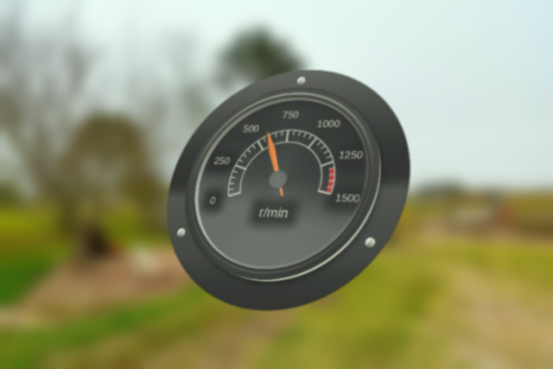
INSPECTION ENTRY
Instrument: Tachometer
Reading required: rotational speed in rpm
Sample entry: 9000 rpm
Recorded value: 600 rpm
